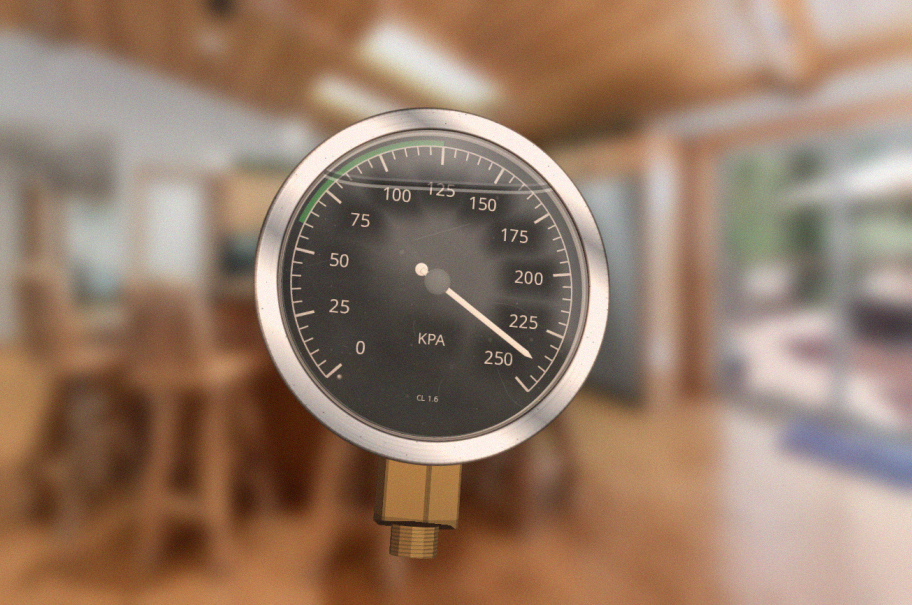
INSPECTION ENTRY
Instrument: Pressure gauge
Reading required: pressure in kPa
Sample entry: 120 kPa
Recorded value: 240 kPa
